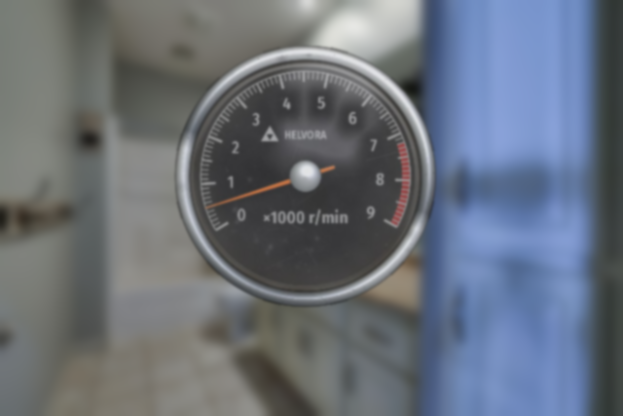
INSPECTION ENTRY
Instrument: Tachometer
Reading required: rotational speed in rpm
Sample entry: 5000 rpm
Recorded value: 500 rpm
